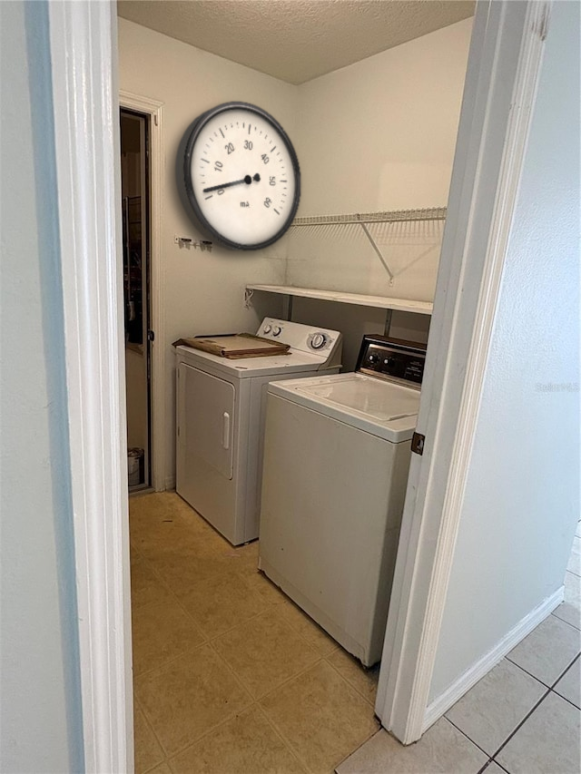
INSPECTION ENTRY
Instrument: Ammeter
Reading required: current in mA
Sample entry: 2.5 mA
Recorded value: 2 mA
